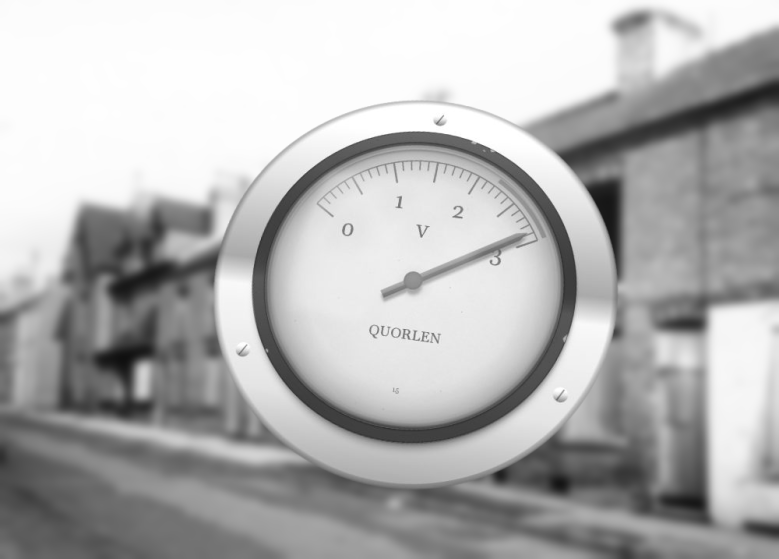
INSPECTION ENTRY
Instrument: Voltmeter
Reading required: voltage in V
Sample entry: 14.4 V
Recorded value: 2.9 V
